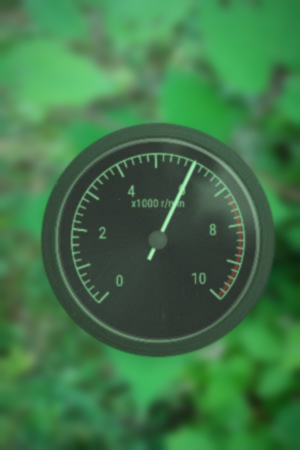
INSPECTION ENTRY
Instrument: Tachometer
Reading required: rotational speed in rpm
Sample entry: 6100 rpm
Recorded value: 6000 rpm
